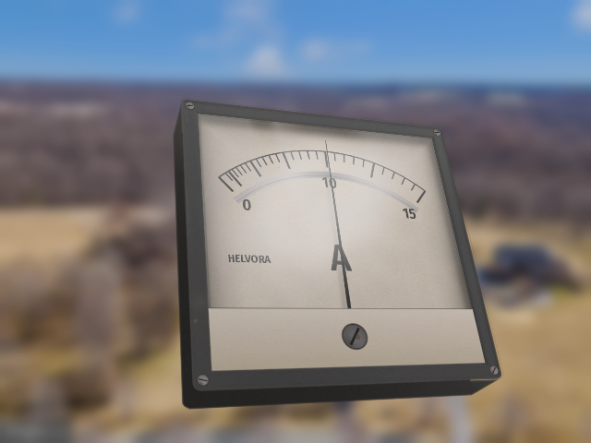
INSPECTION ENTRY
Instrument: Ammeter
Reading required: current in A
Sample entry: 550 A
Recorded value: 10 A
